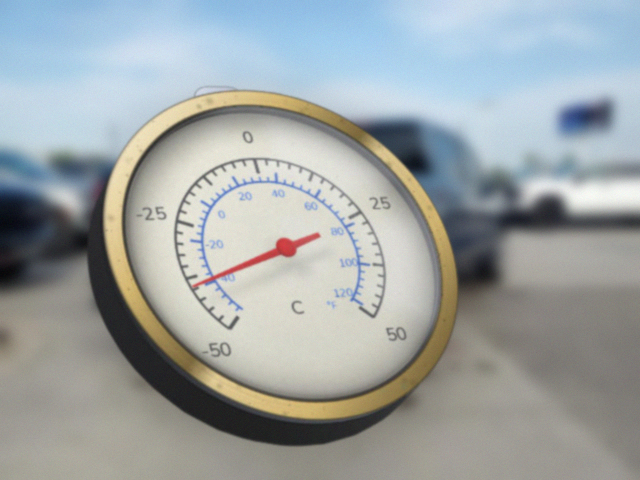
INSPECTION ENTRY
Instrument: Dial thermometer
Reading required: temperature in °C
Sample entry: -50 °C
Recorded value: -40 °C
